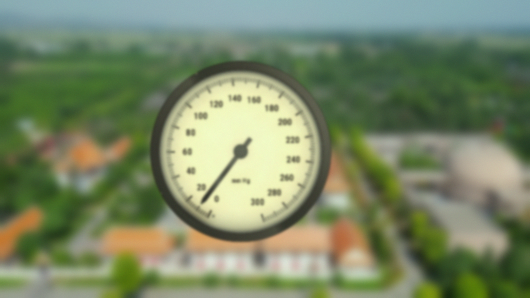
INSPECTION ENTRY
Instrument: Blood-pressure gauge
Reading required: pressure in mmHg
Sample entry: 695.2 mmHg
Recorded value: 10 mmHg
